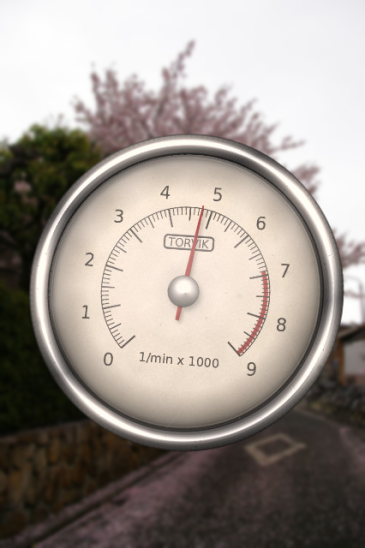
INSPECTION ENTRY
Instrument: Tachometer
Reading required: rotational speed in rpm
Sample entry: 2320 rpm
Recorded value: 4800 rpm
